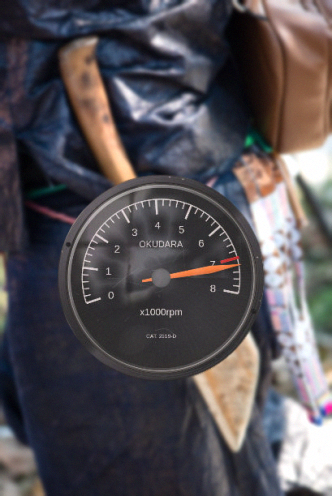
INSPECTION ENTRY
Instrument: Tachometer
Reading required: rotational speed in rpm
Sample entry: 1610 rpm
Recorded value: 7200 rpm
